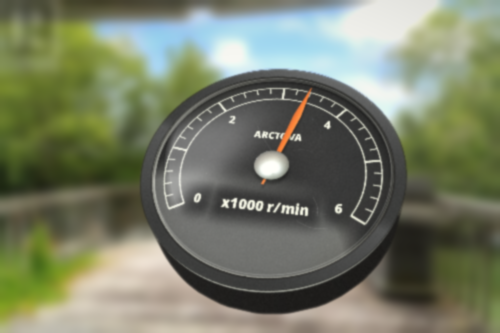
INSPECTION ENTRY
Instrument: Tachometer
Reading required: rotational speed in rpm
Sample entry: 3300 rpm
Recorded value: 3400 rpm
